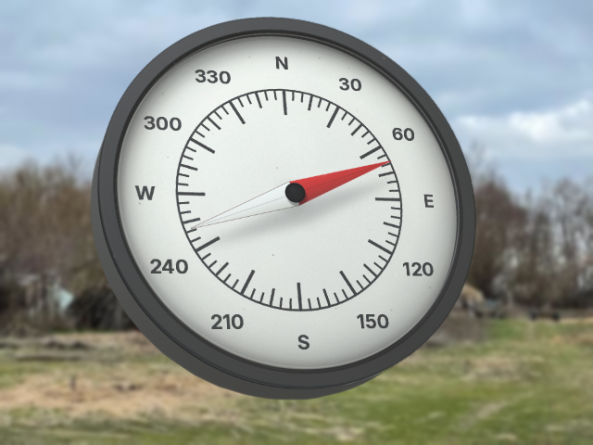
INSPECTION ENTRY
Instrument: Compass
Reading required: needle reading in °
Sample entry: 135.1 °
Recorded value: 70 °
